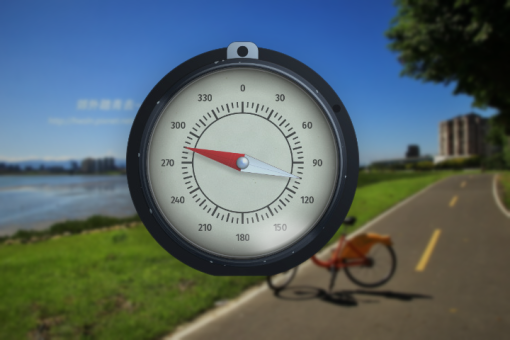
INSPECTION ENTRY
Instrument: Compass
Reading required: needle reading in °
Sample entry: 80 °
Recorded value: 285 °
